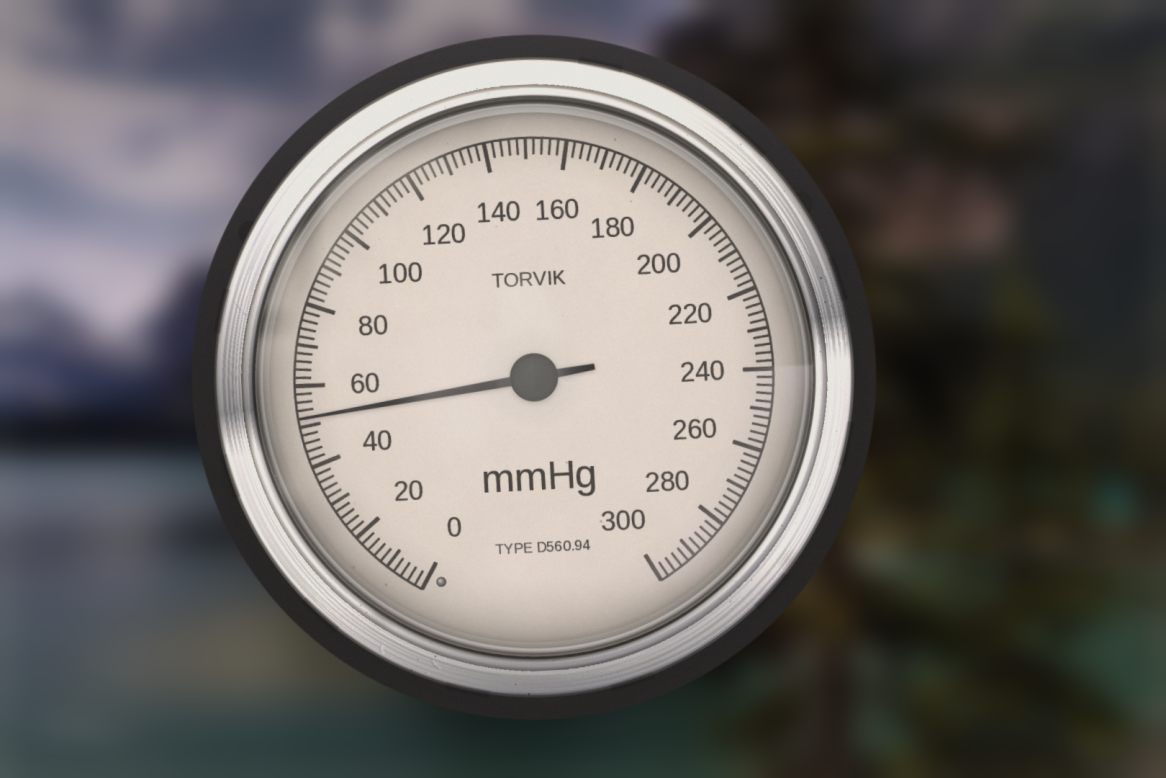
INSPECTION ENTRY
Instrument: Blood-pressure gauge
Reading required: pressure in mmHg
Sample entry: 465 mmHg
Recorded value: 52 mmHg
